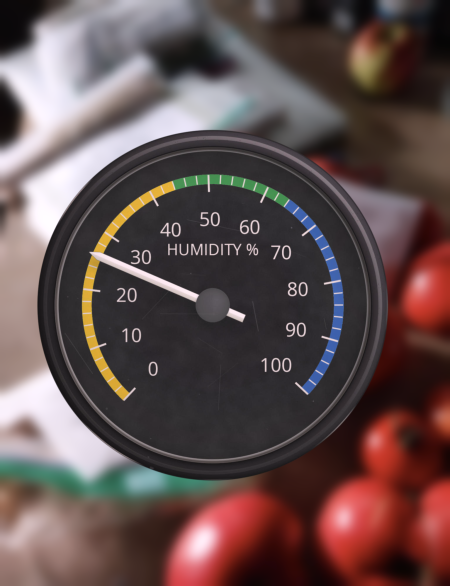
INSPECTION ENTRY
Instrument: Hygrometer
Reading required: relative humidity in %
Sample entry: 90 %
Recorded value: 26 %
